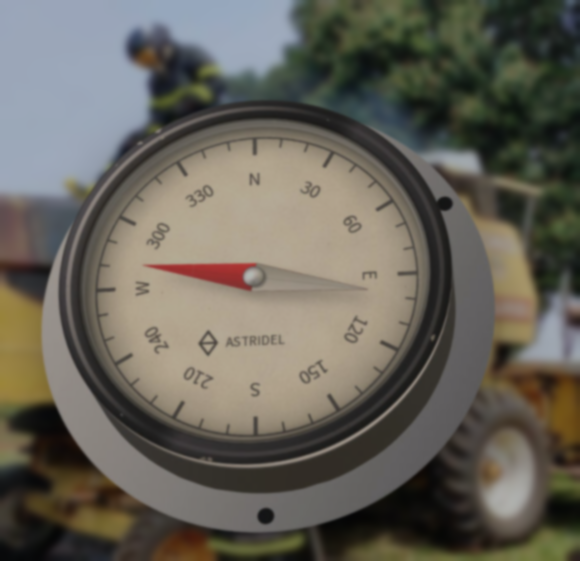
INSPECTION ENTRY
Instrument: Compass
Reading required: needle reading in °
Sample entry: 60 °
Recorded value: 280 °
